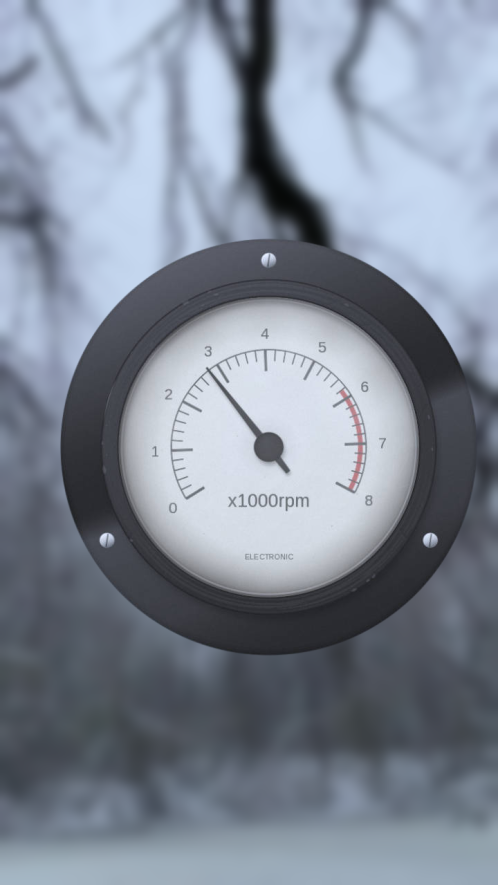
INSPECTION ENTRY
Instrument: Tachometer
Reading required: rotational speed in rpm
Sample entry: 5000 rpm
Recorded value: 2800 rpm
